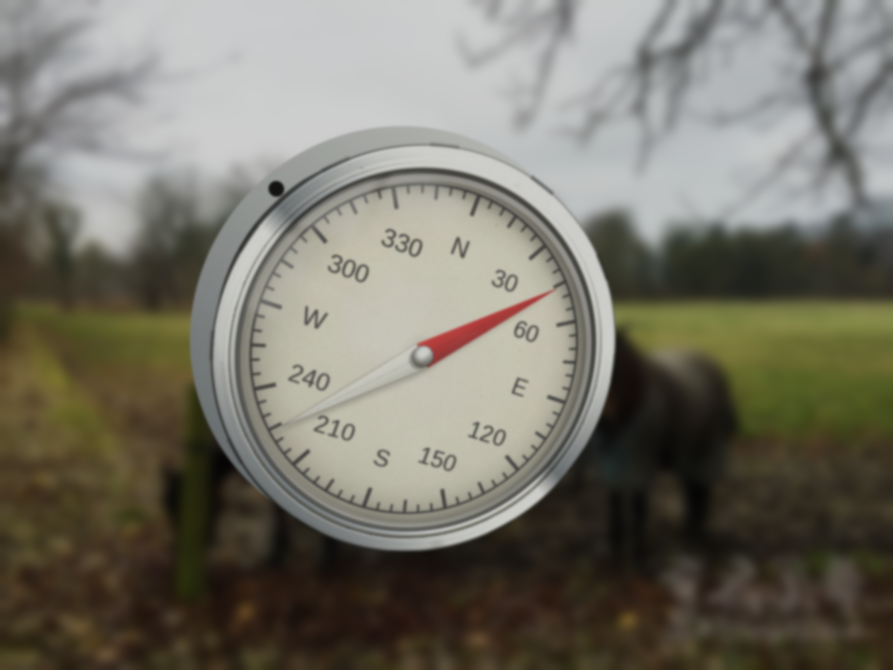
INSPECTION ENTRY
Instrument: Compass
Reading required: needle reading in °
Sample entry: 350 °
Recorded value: 45 °
